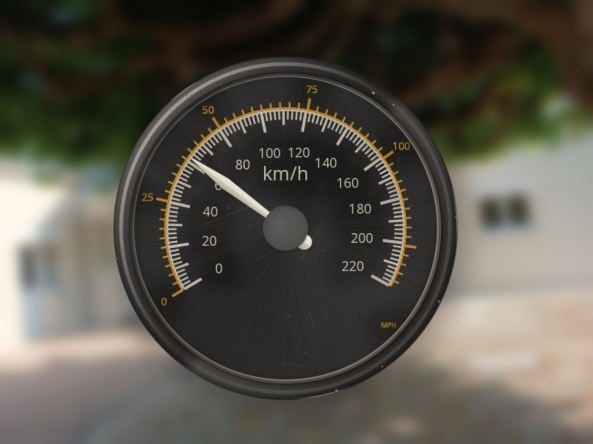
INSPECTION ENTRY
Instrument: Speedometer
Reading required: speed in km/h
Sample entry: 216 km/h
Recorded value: 62 km/h
